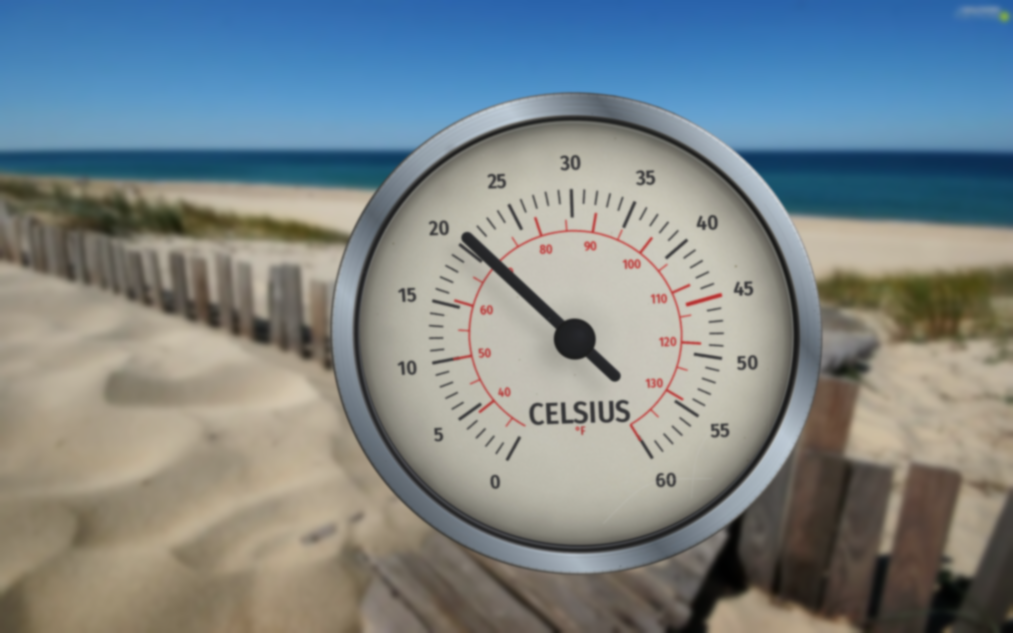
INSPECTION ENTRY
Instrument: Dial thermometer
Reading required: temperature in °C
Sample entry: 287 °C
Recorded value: 21 °C
